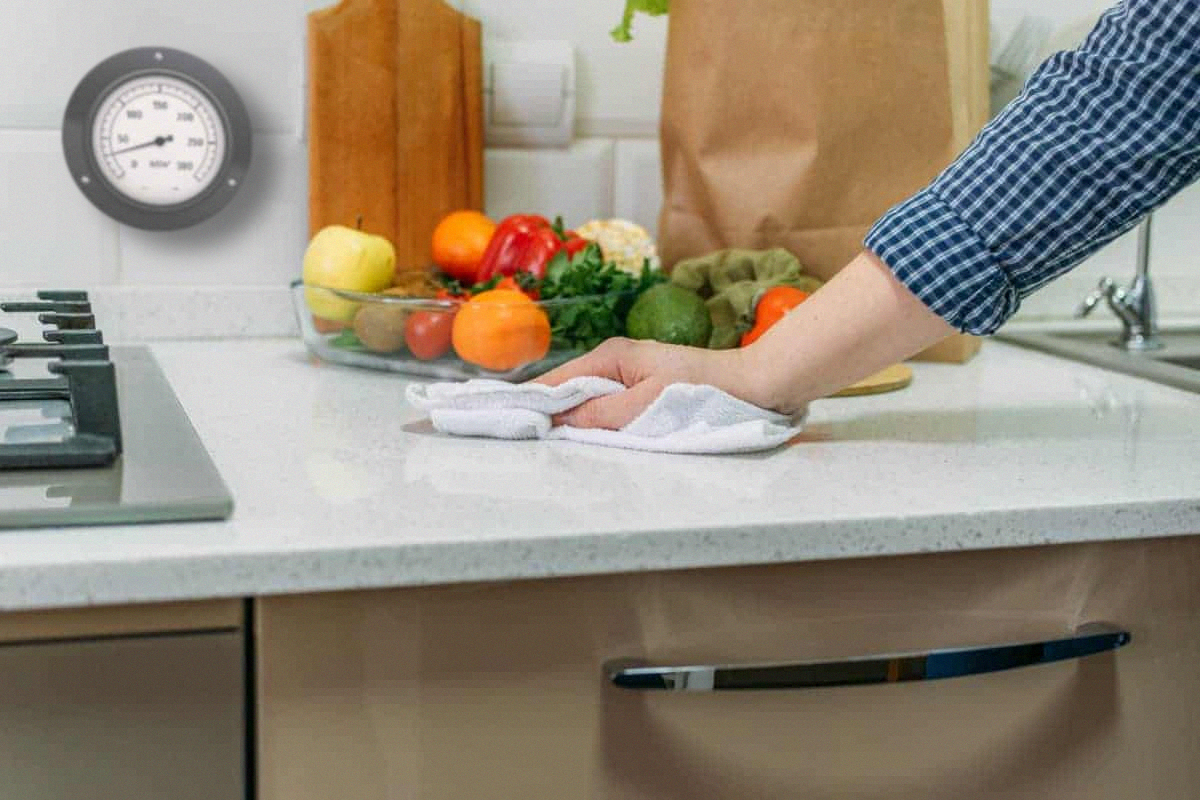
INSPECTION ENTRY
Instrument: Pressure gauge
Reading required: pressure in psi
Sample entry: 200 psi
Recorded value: 30 psi
